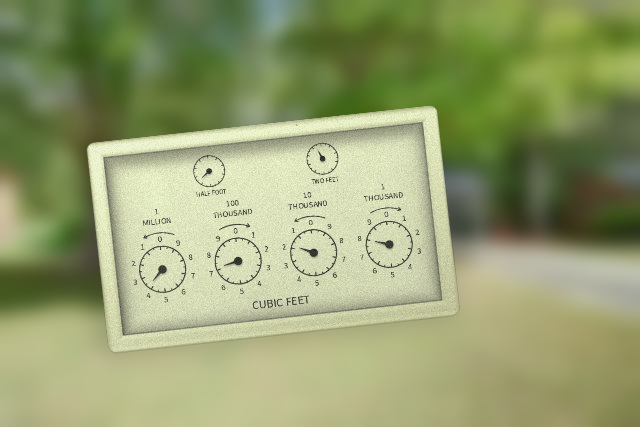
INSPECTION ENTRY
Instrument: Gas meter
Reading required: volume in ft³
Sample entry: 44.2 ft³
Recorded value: 371800 ft³
